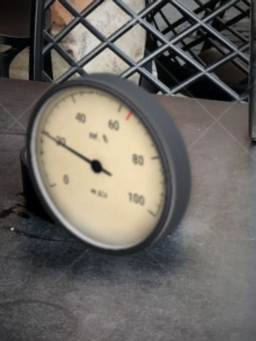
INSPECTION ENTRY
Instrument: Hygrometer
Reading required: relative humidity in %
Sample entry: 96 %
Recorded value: 20 %
